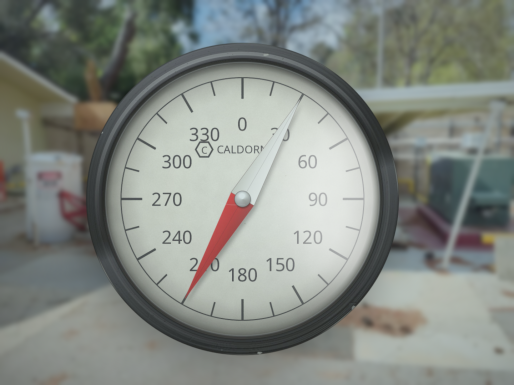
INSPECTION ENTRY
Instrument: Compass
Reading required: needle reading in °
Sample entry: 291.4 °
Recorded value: 210 °
